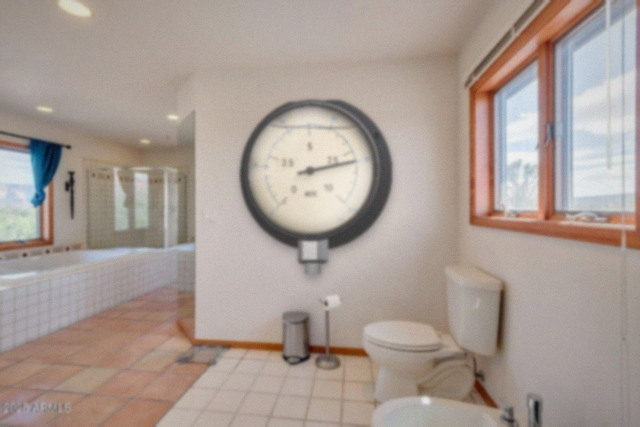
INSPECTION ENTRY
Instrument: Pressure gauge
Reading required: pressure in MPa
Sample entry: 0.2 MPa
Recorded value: 8 MPa
